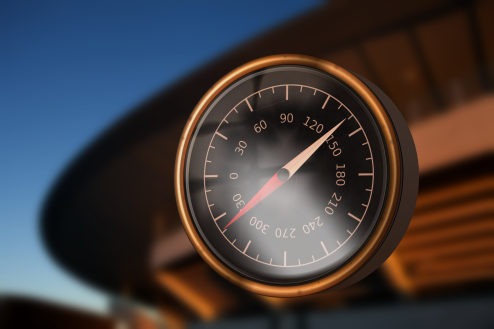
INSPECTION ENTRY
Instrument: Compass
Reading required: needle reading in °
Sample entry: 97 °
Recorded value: 320 °
